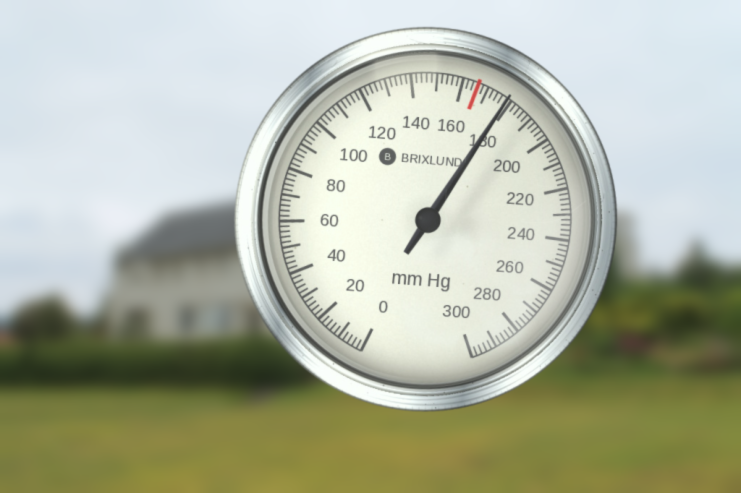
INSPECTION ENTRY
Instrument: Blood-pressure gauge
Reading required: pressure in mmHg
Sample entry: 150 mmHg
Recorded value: 178 mmHg
